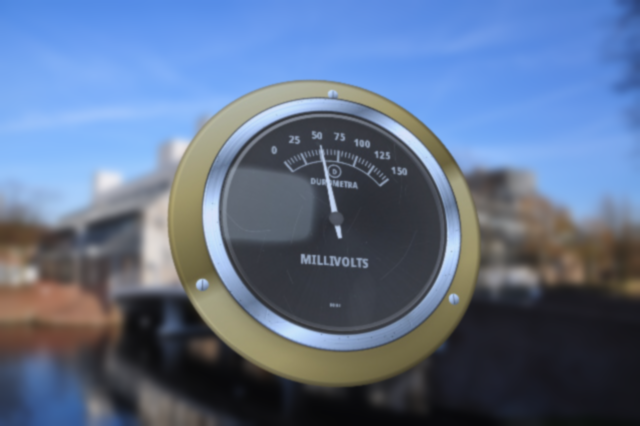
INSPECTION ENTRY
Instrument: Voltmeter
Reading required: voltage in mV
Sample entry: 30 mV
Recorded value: 50 mV
